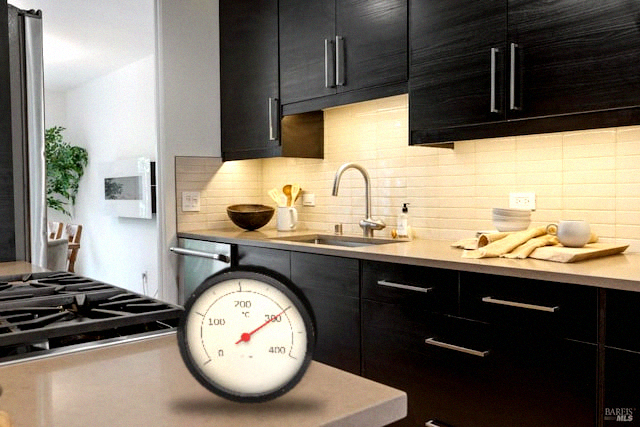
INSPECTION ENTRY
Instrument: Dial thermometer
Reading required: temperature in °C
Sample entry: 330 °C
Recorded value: 300 °C
